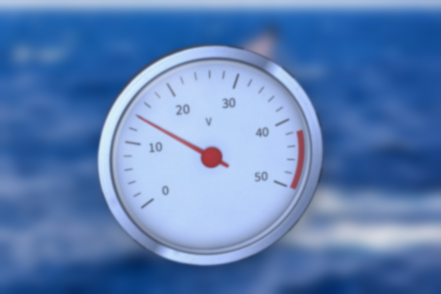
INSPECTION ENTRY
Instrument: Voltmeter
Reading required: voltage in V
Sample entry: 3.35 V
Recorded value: 14 V
